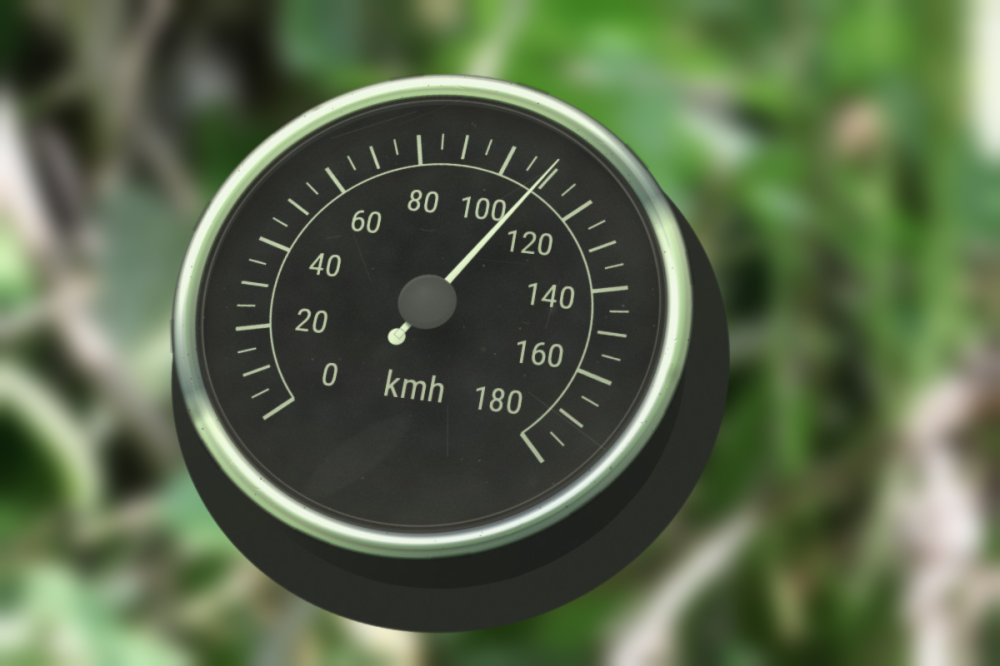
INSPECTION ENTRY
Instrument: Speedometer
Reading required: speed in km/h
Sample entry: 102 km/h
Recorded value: 110 km/h
